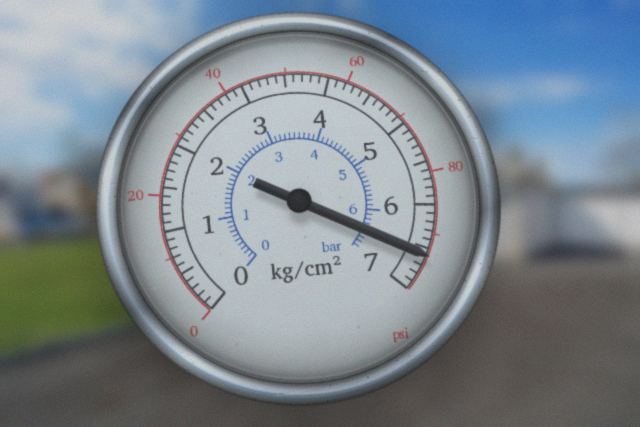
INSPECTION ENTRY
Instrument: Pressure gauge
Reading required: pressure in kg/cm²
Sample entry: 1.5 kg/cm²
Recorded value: 6.6 kg/cm²
